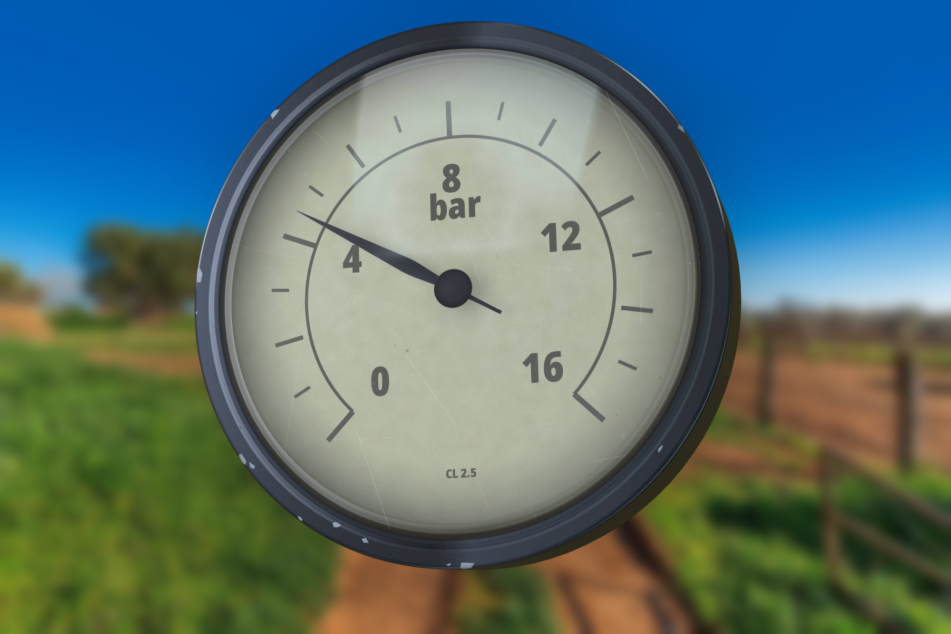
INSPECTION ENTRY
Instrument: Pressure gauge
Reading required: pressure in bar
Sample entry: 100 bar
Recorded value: 4.5 bar
